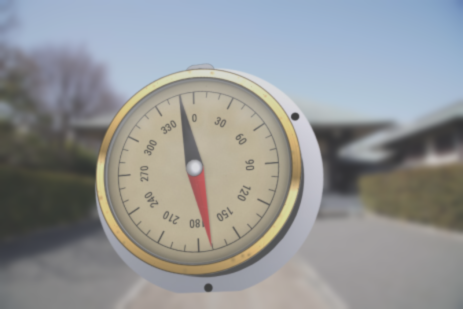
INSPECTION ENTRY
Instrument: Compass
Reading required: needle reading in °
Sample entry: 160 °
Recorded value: 170 °
